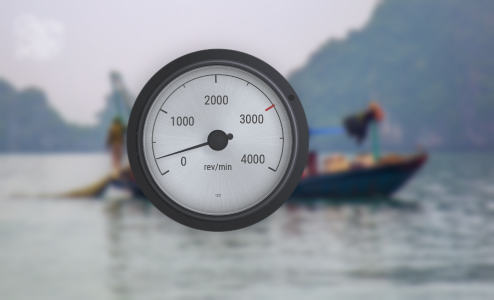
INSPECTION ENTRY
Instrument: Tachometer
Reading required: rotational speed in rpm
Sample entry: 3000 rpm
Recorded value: 250 rpm
